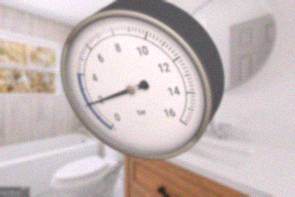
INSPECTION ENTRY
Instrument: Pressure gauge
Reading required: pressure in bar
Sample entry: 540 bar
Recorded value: 2 bar
